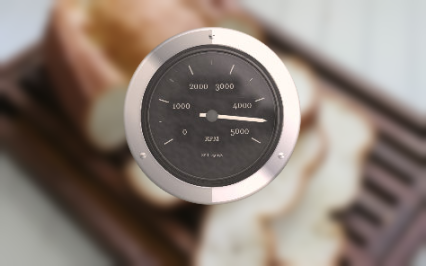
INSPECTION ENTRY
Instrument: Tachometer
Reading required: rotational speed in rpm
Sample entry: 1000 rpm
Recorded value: 4500 rpm
